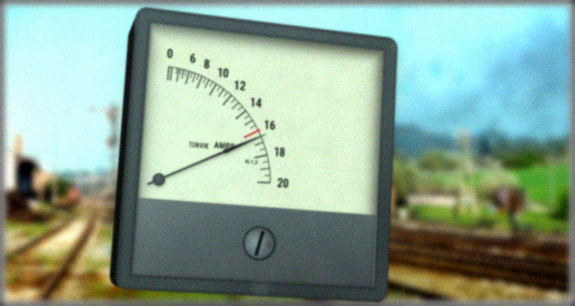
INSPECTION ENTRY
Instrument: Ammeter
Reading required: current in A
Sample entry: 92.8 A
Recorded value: 16.5 A
